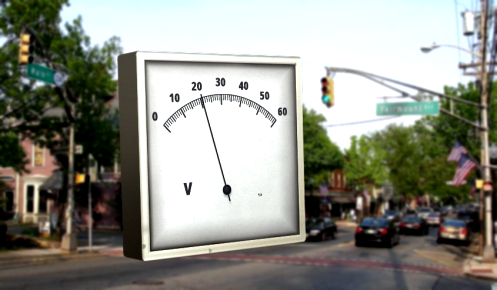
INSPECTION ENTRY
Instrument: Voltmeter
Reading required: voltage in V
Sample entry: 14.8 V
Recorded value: 20 V
